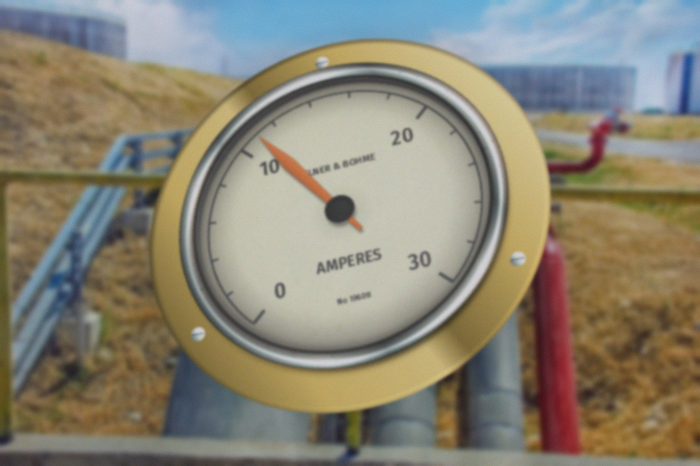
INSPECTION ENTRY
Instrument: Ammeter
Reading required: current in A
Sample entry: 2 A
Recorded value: 11 A
